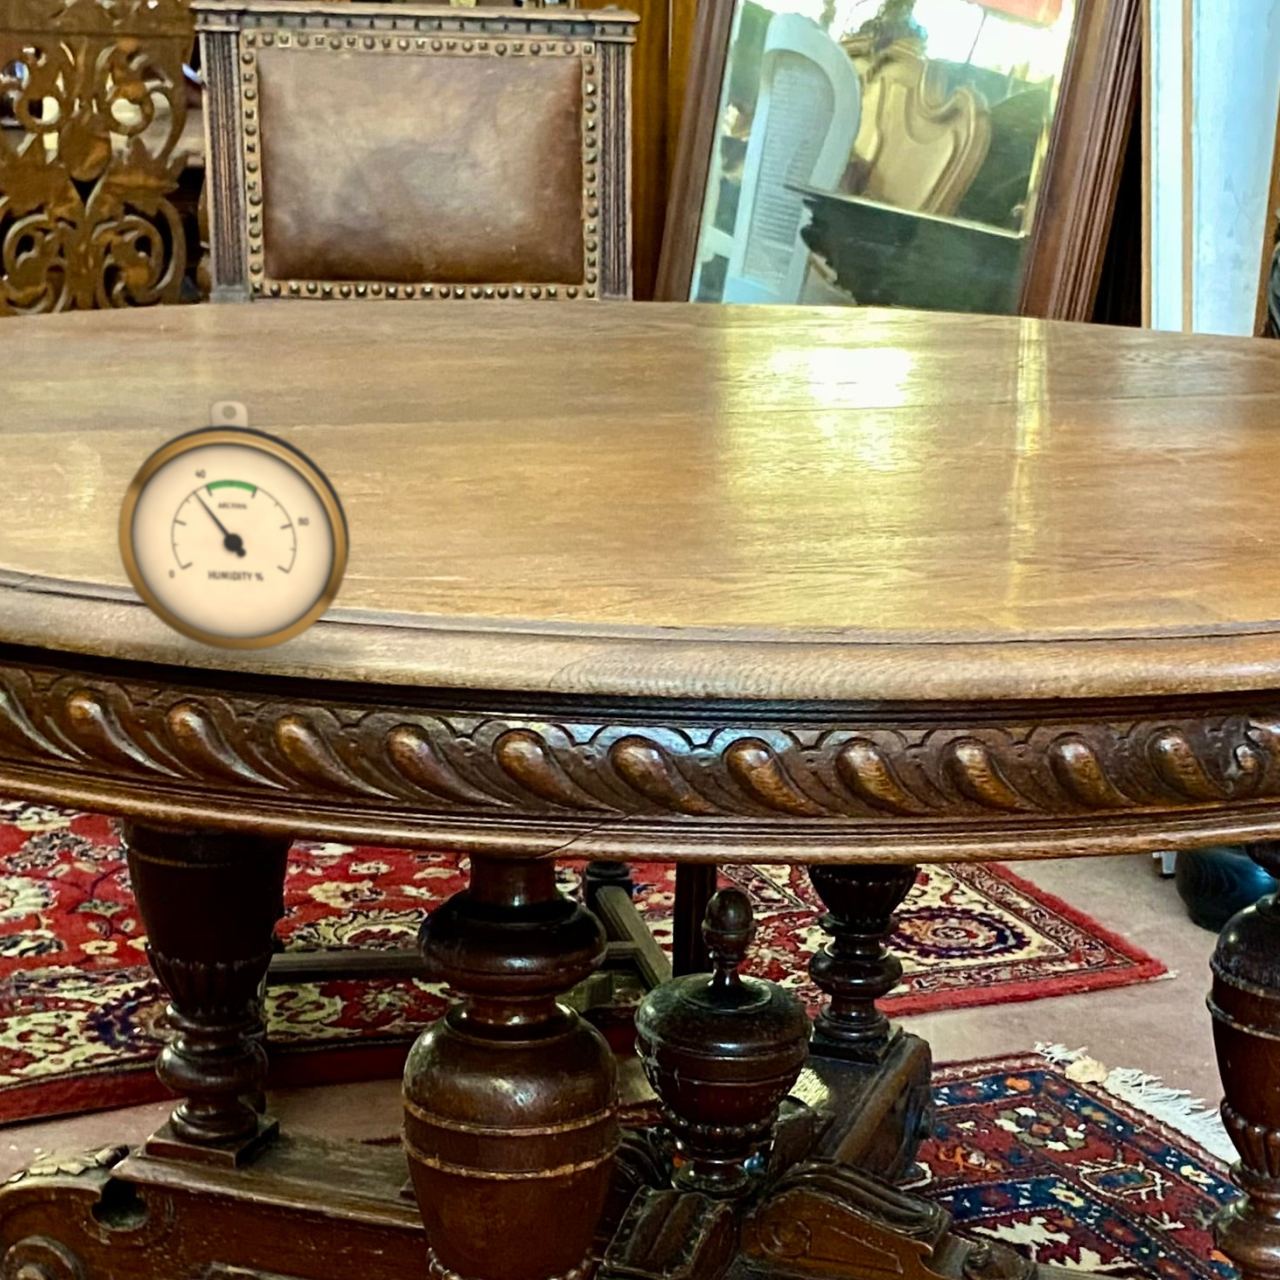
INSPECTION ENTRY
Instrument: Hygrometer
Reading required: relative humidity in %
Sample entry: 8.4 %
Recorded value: 35 %
